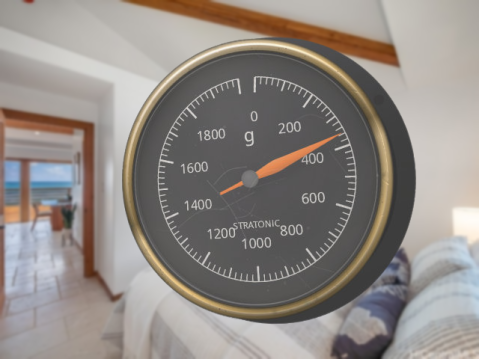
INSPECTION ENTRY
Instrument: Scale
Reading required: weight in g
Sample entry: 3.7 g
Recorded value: 360 g
